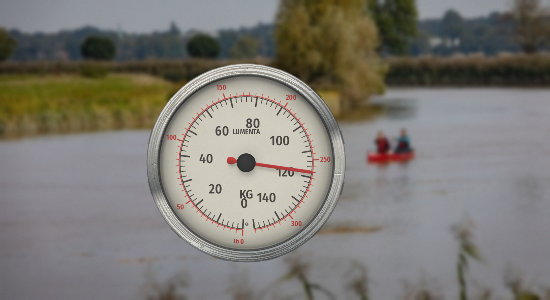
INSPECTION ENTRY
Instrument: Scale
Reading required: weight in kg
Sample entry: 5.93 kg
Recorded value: 118 kg
